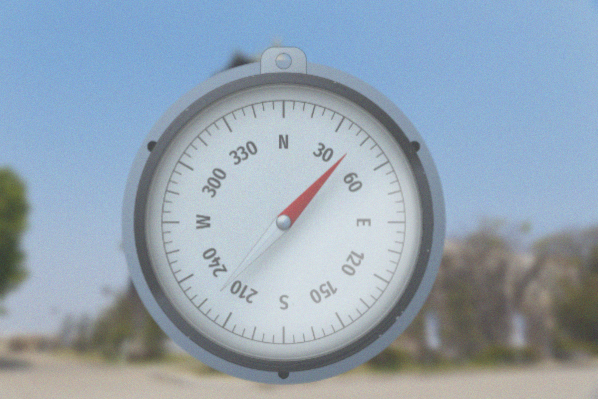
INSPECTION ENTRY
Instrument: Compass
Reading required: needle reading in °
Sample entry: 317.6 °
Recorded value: 42.5 °
